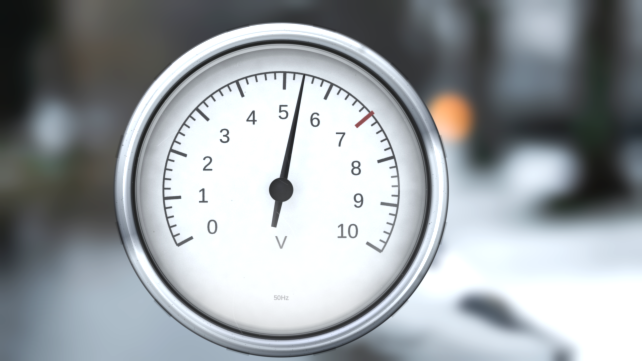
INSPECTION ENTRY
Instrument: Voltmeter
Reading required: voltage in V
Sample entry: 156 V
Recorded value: 5.4 V
